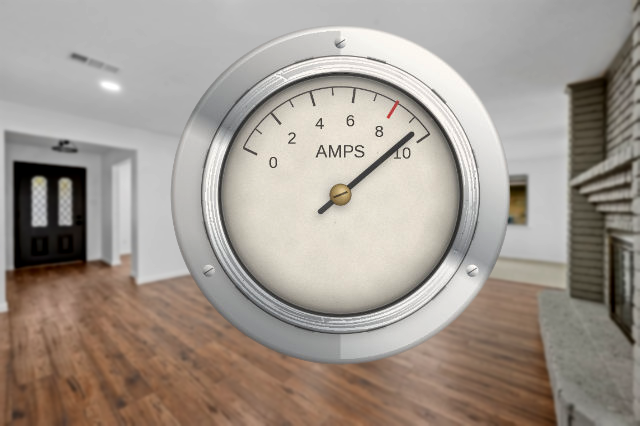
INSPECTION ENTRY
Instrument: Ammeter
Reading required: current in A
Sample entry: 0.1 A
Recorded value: 9.5 A
